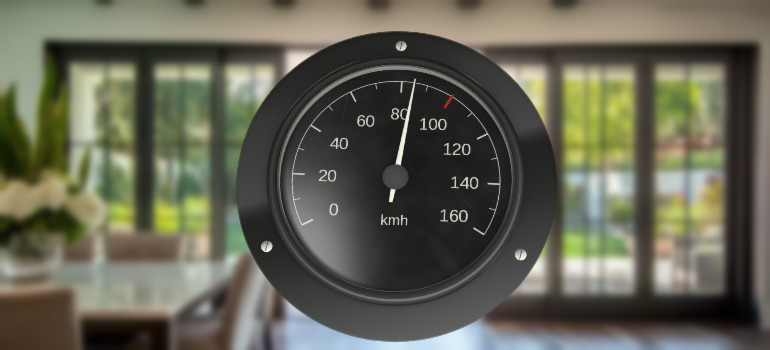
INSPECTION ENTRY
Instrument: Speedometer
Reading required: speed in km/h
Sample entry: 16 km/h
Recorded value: 85 km/h
